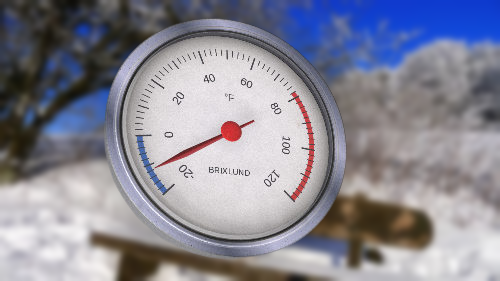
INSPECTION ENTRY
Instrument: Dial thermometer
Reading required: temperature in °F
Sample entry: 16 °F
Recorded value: -12 °F
